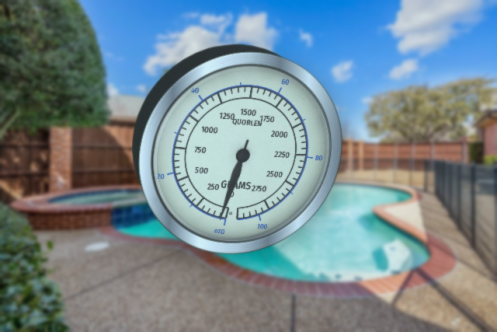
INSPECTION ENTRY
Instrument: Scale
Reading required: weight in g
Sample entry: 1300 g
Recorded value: 50 g
